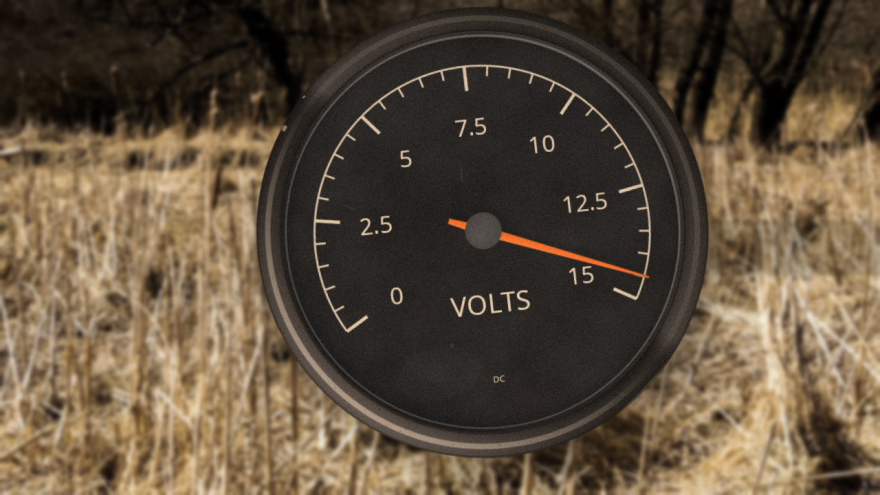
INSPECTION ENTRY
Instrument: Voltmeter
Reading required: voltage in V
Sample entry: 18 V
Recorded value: 14.5 V
